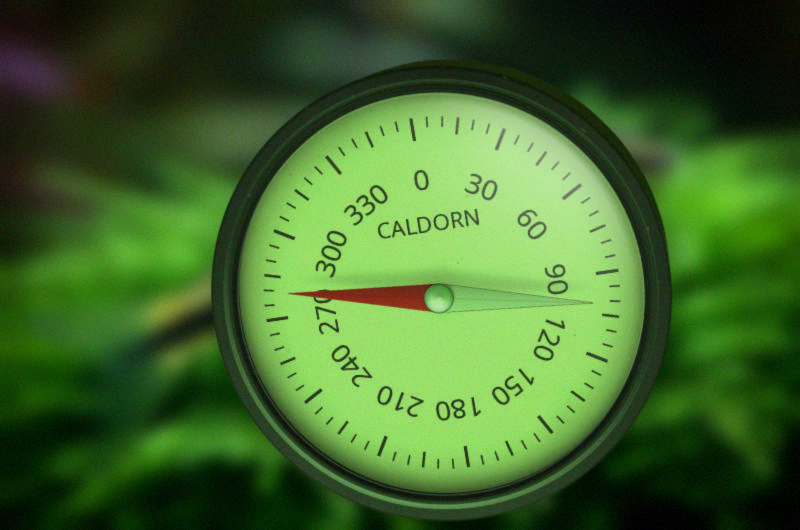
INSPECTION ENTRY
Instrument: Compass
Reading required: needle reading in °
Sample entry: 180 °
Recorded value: 280 °
